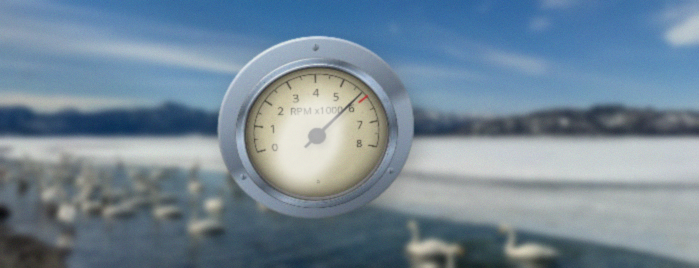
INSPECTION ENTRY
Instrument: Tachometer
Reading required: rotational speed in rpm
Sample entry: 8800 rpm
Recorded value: 5750 rpm
